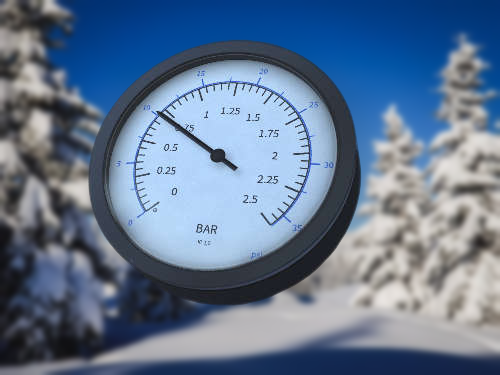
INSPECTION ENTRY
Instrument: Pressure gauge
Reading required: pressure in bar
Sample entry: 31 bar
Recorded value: 0.7 bar
